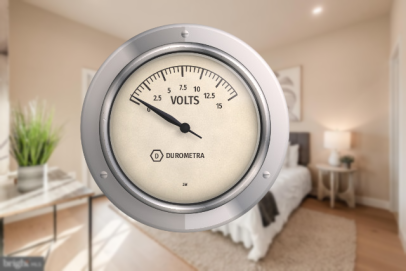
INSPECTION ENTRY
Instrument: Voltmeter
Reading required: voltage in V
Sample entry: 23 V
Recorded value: 0.5 V
